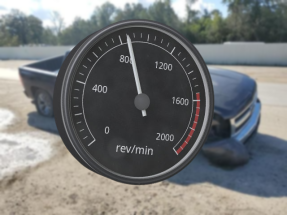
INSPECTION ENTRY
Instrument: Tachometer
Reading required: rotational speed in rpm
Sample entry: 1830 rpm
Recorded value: 850 rpm
